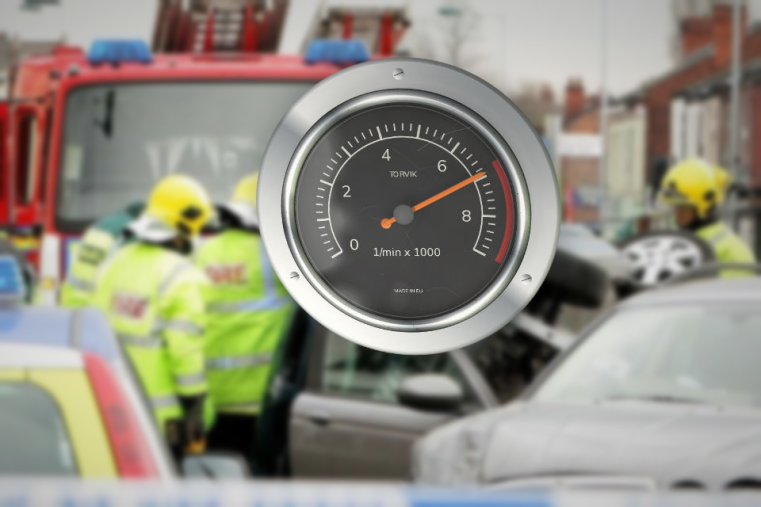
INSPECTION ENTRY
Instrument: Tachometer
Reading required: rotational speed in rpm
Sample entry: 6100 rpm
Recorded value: 6900 rpm
